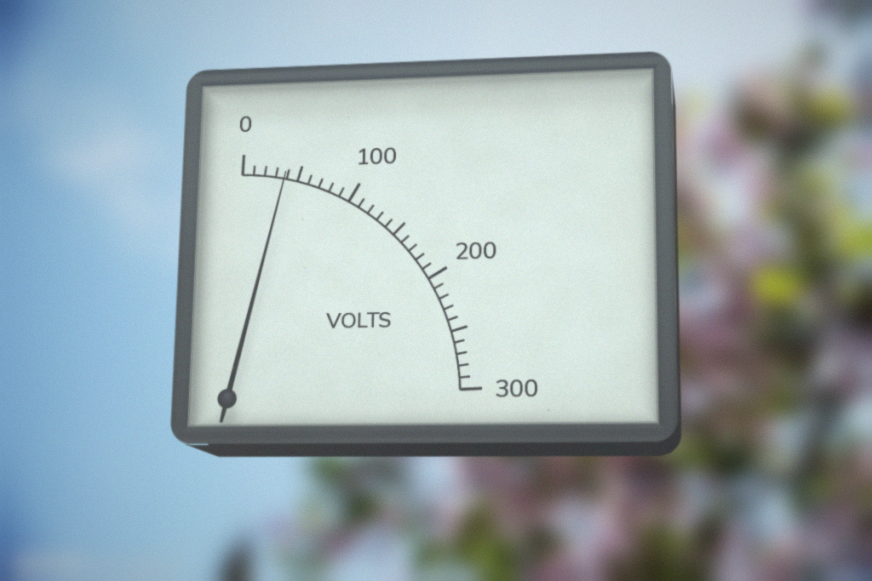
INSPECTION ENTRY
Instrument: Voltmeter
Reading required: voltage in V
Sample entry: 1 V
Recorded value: 40 V
